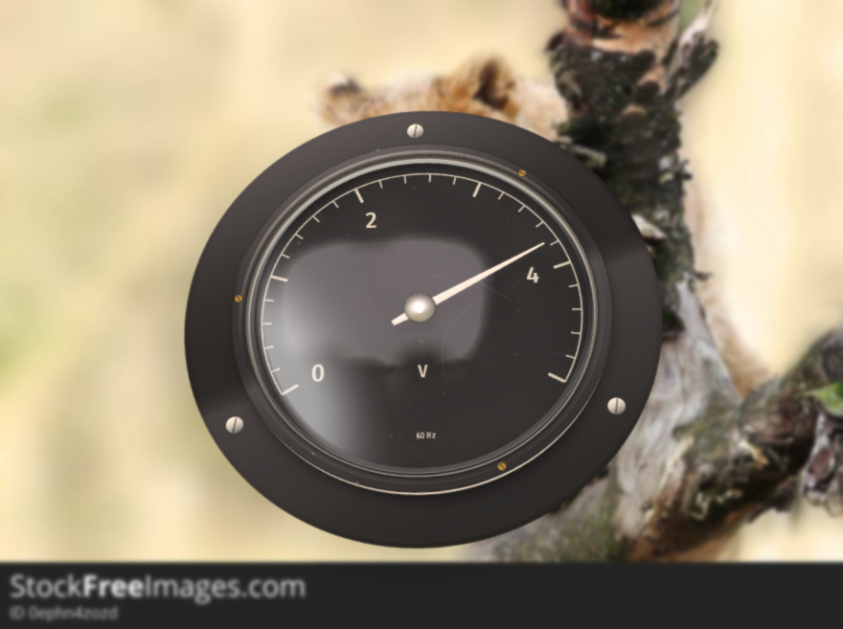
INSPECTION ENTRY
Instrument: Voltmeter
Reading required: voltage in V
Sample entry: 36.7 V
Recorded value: 3.8 V
